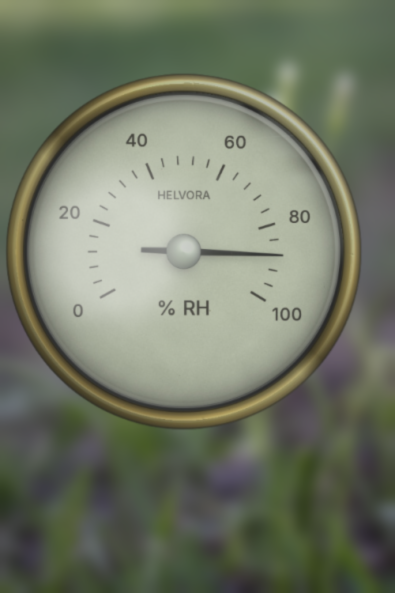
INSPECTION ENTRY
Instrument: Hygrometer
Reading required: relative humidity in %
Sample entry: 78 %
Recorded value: 88 %
